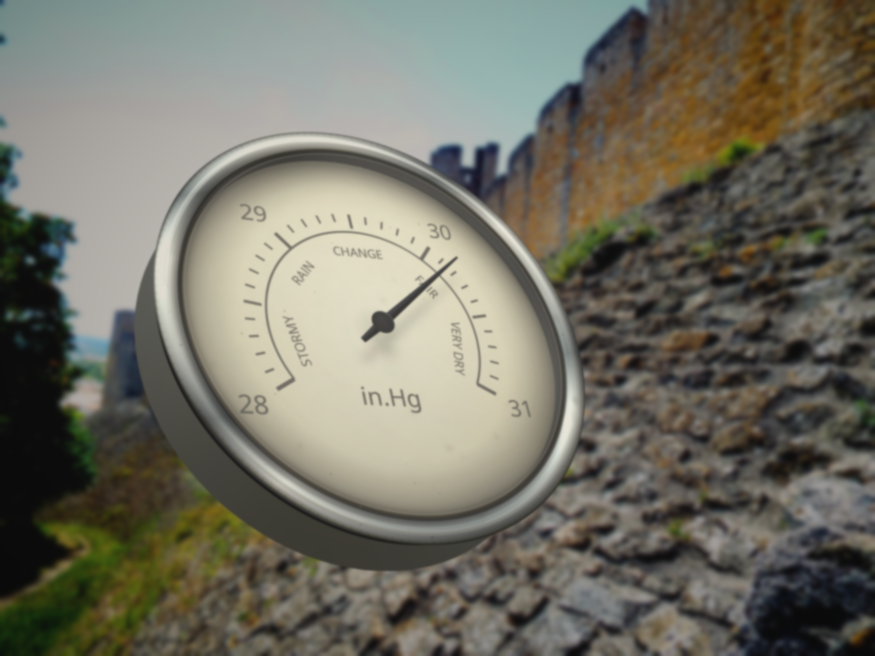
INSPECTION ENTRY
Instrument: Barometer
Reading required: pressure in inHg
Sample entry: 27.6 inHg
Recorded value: 30.15 inHg
